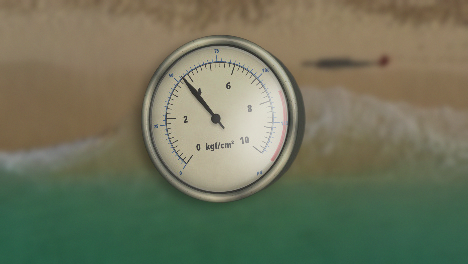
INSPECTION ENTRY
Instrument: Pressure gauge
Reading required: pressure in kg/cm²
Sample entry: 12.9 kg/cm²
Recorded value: 3.8 kg/cm²
